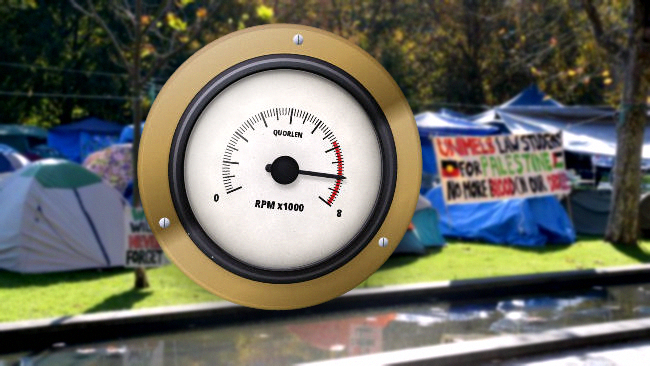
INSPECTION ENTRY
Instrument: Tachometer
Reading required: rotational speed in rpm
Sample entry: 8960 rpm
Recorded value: 7000 rpm
